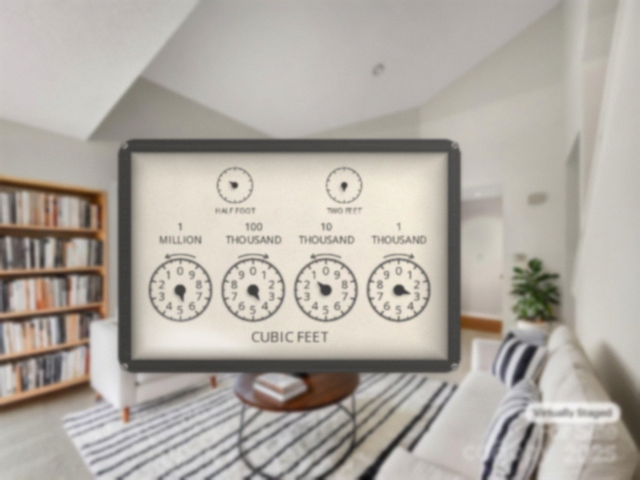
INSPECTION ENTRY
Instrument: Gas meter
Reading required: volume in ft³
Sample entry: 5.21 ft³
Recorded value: 541300 ft³
